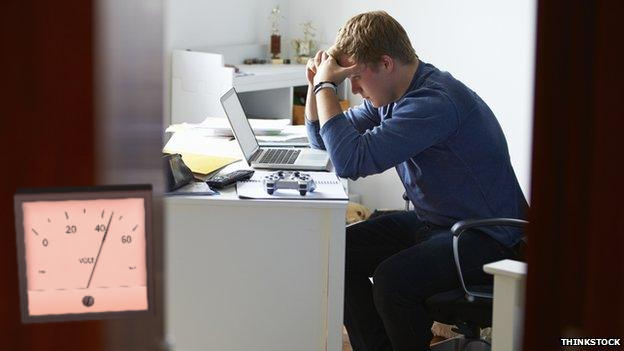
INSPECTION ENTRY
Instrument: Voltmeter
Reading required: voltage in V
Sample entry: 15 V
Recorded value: 45 V
